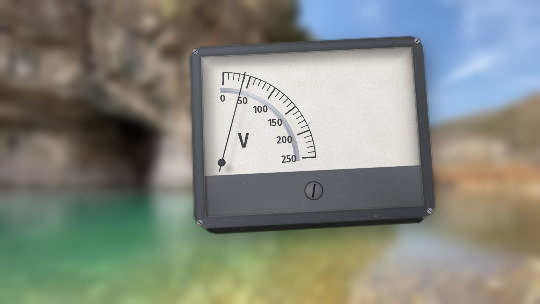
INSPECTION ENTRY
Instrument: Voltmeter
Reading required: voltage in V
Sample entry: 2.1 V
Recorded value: 40 V
